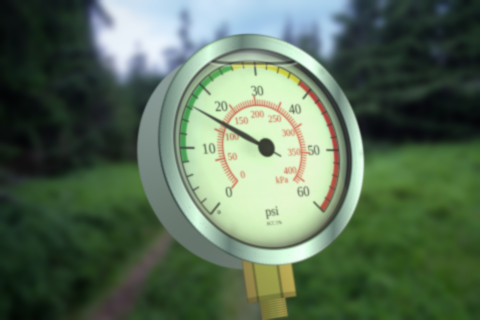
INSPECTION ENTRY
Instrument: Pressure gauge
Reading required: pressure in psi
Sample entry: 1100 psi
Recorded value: 16 psi
